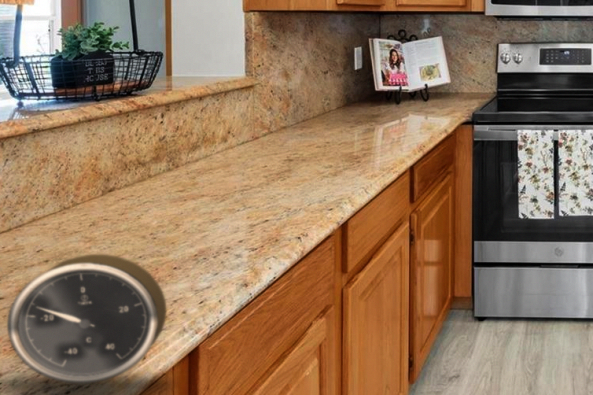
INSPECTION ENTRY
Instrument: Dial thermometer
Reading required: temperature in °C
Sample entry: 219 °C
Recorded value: -16 °C
